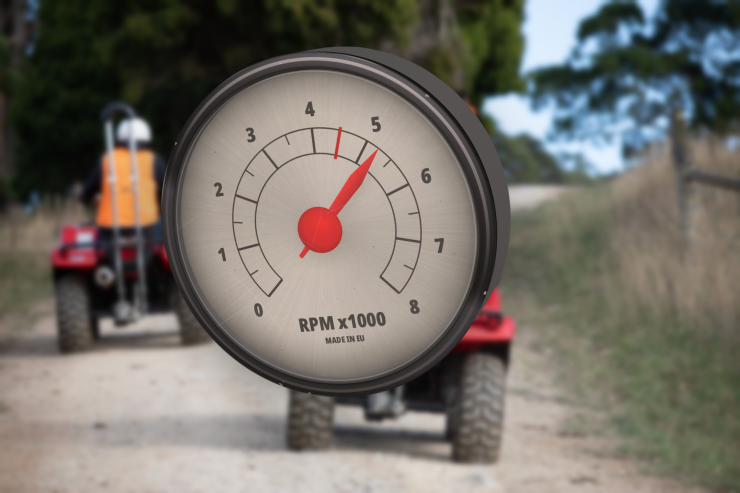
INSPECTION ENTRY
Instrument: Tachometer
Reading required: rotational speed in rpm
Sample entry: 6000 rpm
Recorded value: 5250 rpm
